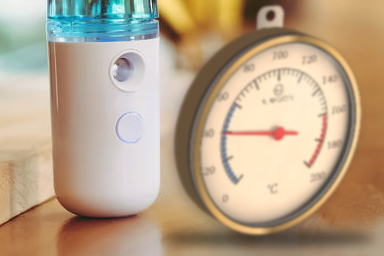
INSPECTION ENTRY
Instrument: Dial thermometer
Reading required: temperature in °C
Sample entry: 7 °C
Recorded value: 40 °C
